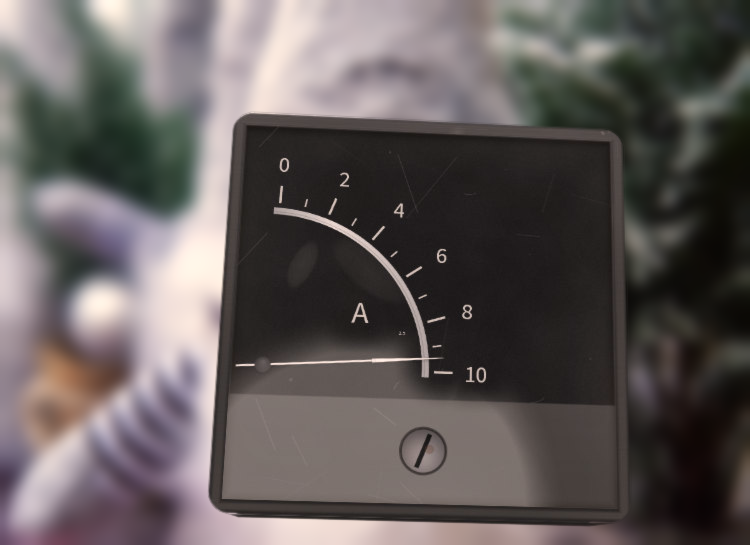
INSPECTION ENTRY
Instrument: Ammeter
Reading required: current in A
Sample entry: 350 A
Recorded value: 9.5 A
